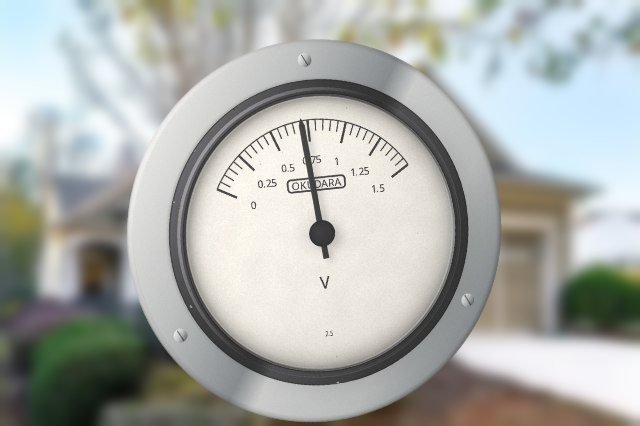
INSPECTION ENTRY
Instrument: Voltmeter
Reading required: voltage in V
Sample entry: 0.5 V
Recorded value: 0.7 V
